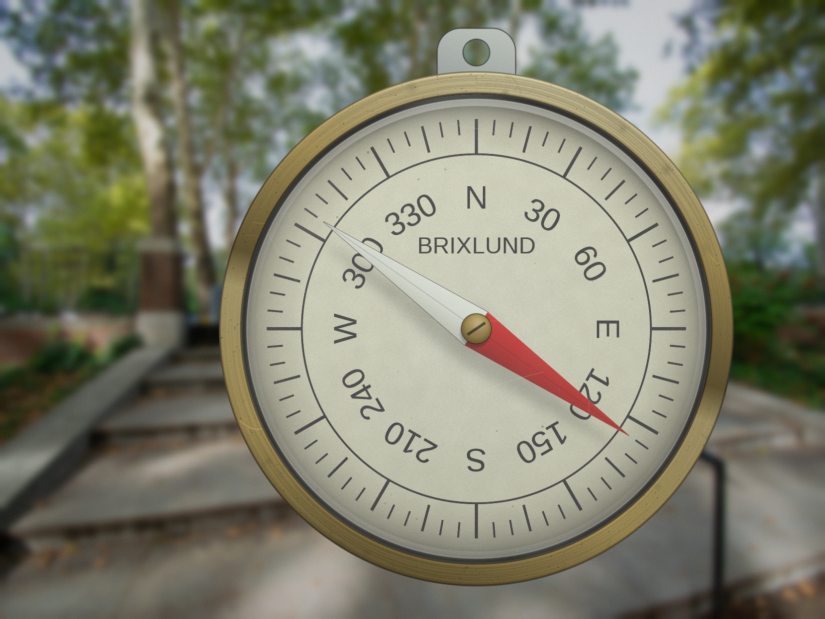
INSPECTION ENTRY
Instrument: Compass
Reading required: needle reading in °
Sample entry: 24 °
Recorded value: 125 °
